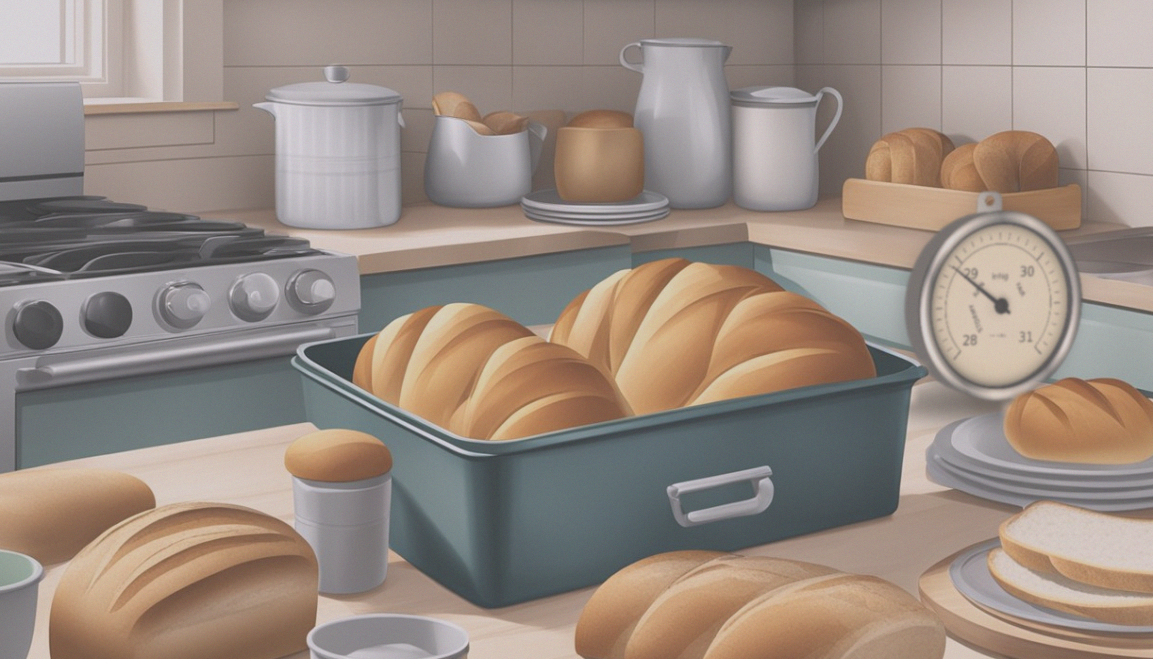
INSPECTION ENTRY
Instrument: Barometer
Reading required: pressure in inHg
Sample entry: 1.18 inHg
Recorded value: 28.9 inHg
